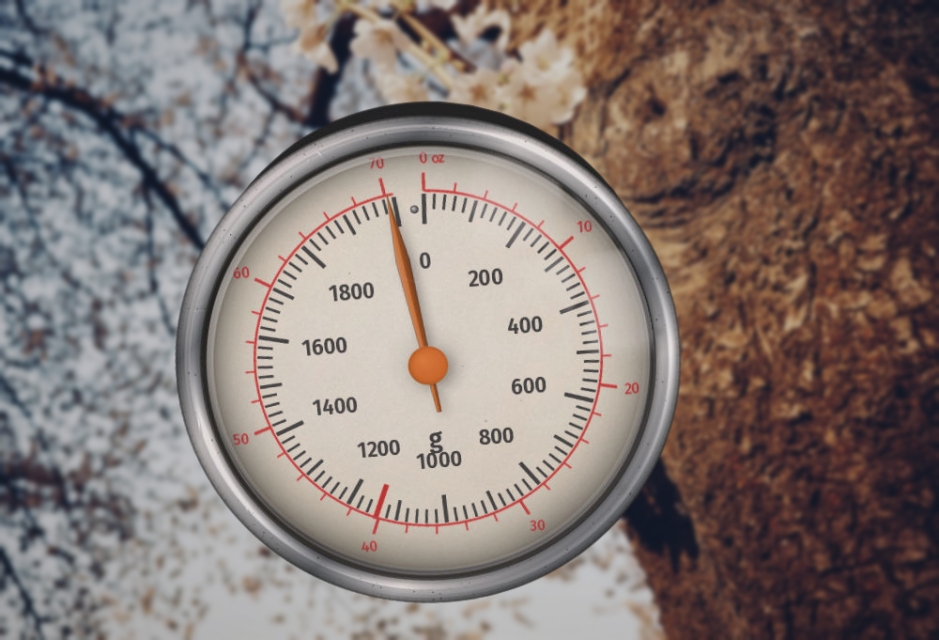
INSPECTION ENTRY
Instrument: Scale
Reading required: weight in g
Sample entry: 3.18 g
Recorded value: 1990 g
